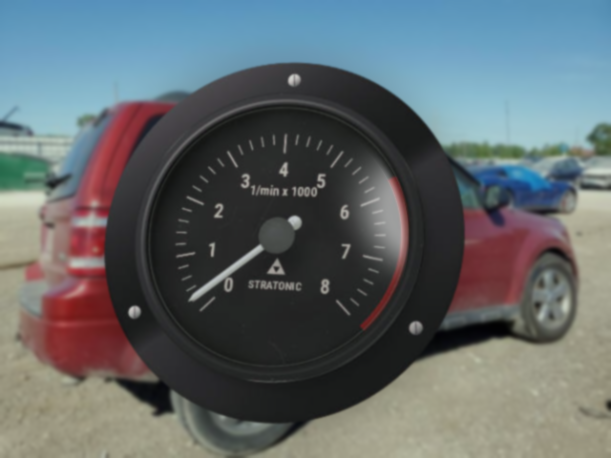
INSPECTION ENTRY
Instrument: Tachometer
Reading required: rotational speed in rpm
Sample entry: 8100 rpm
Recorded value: 200 rpm
